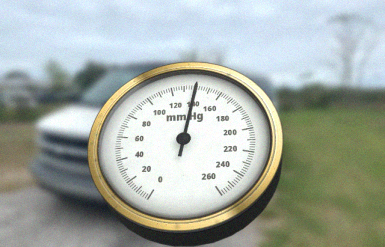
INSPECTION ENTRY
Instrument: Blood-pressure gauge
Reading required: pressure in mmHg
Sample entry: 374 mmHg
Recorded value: 140 mmHg
